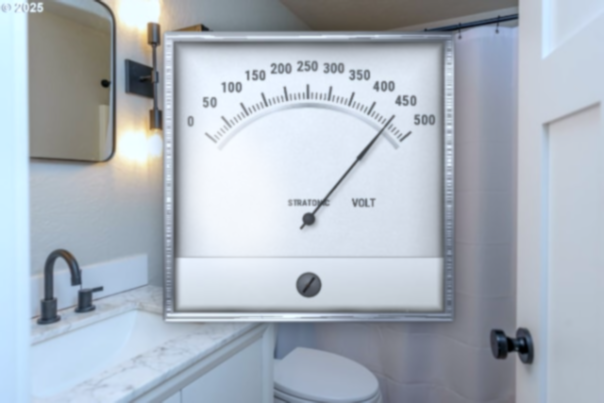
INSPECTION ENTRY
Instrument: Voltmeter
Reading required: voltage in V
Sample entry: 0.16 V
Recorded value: 450 V
